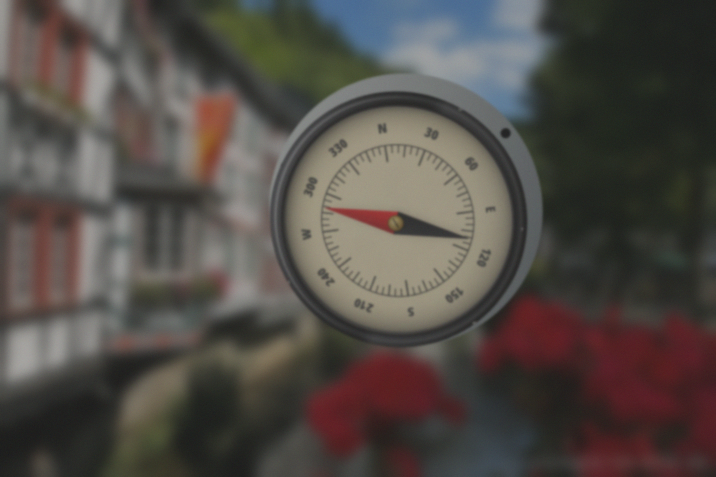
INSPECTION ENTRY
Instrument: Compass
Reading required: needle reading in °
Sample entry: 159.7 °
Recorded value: 290 °
